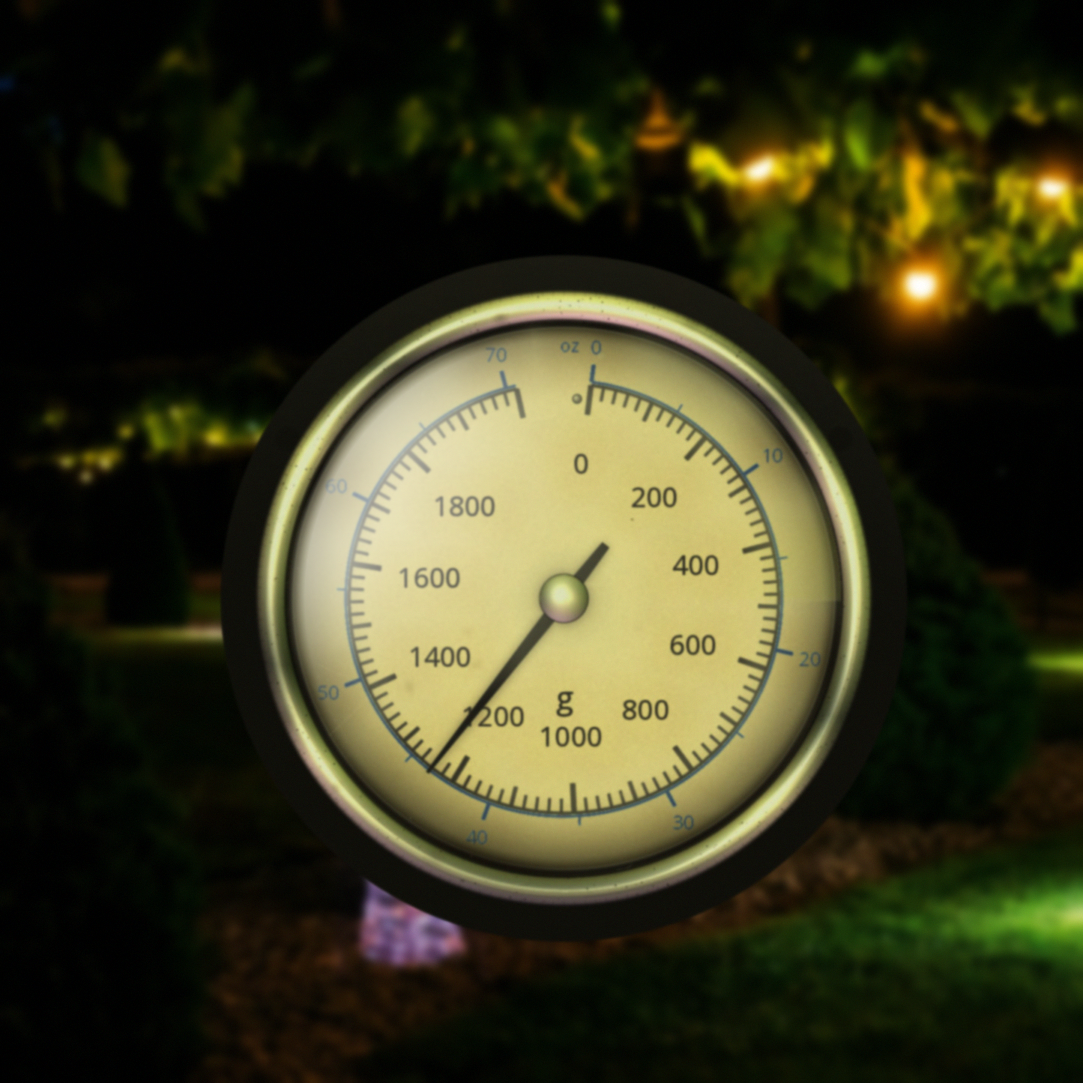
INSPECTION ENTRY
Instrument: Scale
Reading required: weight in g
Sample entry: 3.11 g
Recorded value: 1240 g
